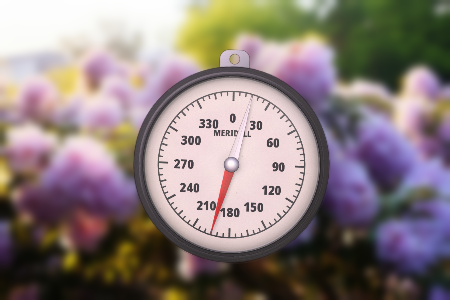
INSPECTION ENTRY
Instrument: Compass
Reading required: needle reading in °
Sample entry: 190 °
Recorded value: 195 °
